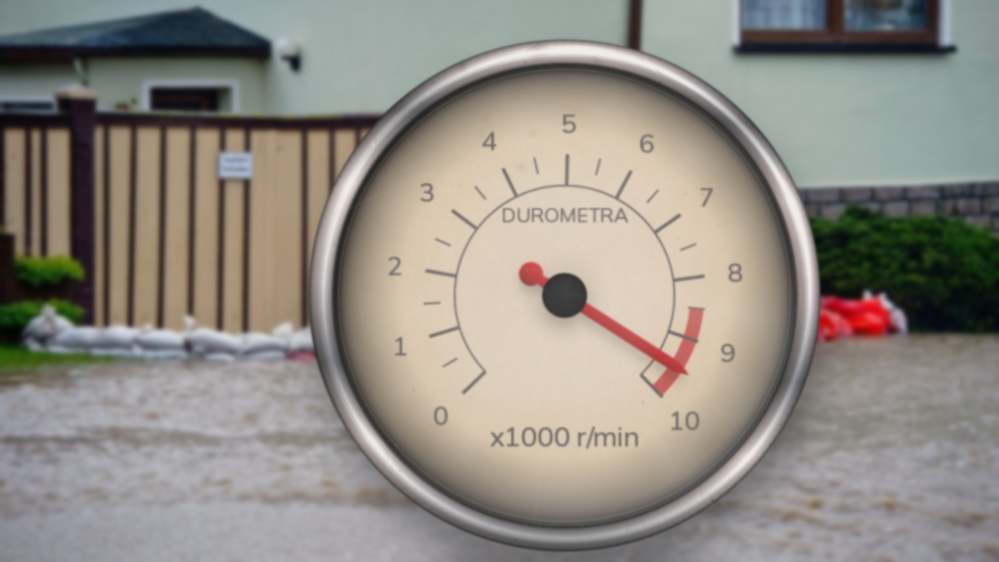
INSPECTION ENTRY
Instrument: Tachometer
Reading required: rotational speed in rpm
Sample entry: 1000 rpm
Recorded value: 9500 rpm
